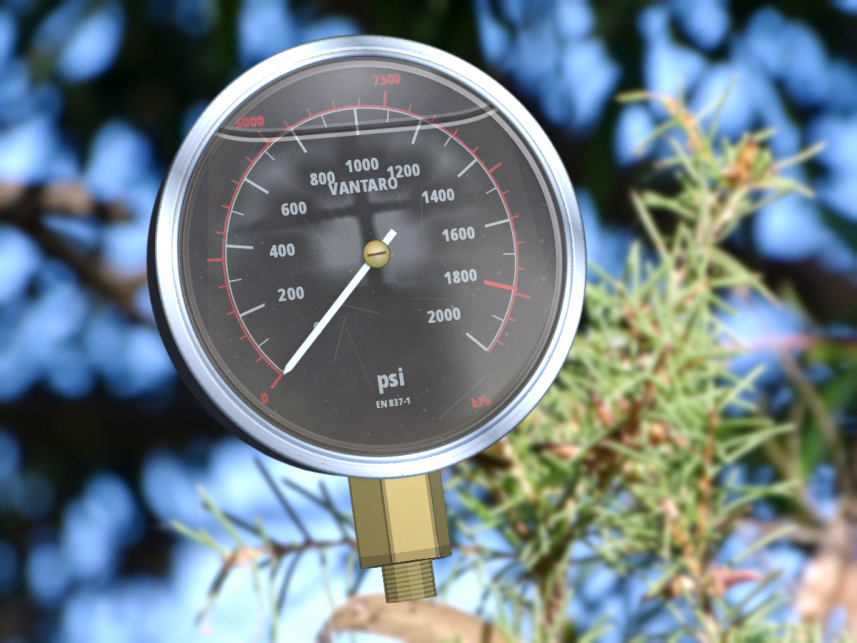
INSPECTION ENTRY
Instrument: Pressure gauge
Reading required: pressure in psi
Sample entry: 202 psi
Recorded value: 0 psi
